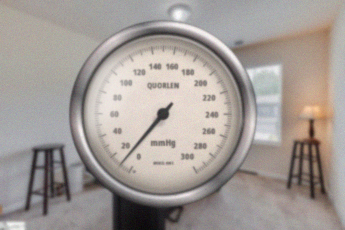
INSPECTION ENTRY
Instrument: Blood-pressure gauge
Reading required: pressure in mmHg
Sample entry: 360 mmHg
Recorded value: 10 mmHg
